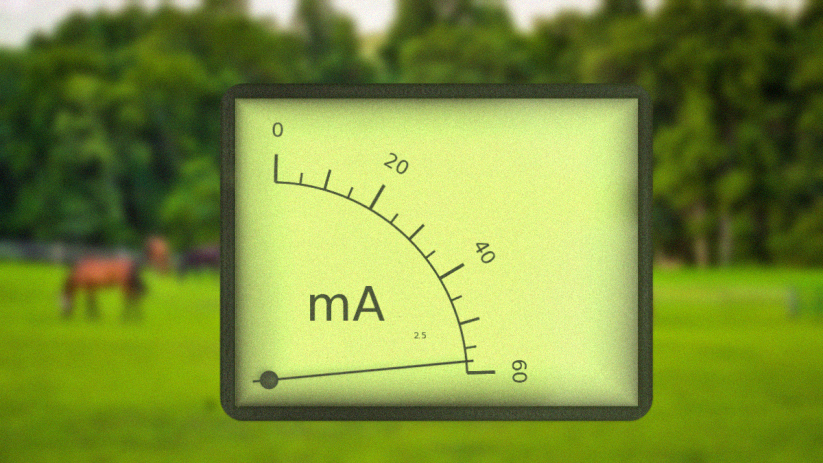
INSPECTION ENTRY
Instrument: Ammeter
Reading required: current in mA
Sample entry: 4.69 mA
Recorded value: 57.5 mA
